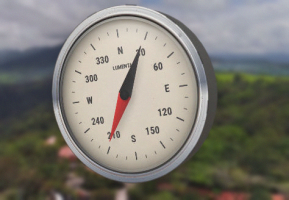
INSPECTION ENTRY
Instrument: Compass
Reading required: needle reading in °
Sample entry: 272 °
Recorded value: 210 °
